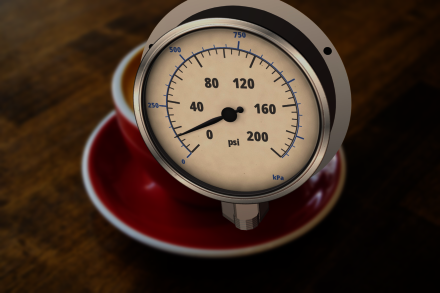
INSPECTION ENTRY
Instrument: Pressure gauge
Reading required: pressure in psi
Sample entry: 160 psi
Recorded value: 15 psi
